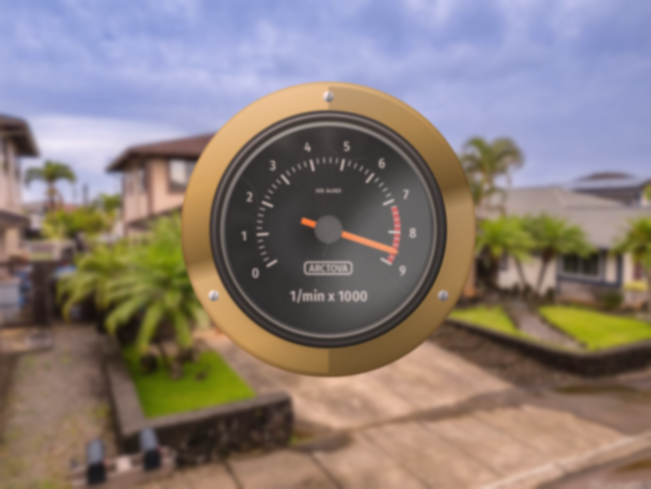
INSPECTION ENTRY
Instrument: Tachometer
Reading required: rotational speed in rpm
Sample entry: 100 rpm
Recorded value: 8600 rpm
